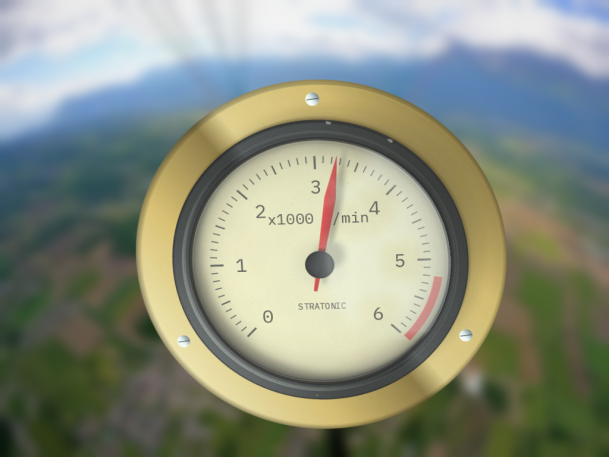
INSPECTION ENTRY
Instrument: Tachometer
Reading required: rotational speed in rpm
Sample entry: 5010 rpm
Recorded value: 3250 rpm
